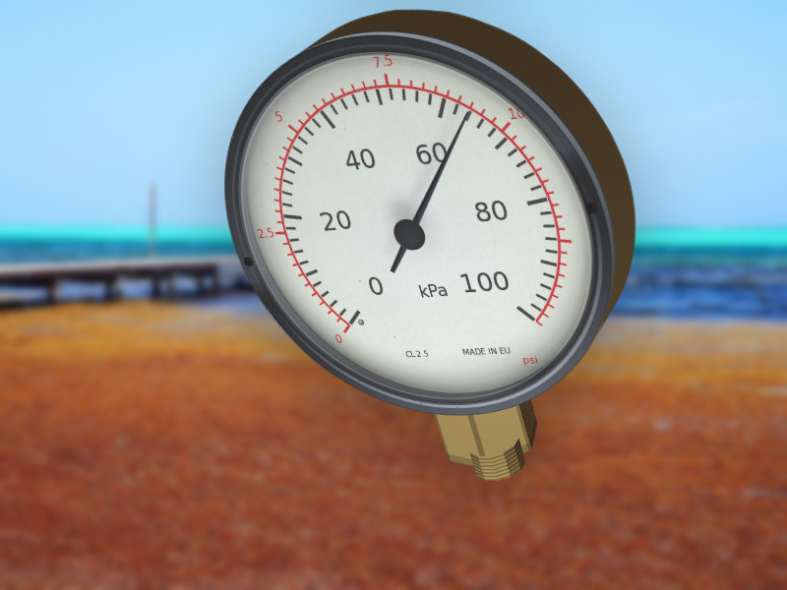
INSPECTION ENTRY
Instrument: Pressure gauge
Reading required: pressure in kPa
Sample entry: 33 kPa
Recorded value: 64 kPa
